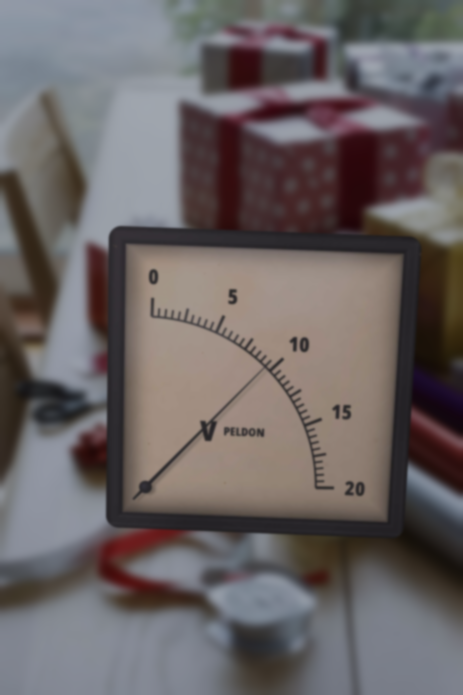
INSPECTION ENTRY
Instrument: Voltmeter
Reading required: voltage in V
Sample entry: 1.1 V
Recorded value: 9.5 V
